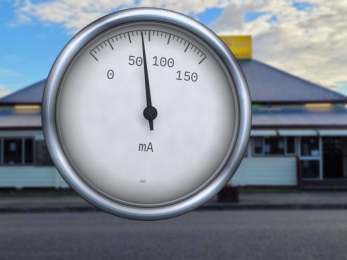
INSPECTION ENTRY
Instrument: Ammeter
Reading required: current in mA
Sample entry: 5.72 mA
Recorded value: 65 mA
